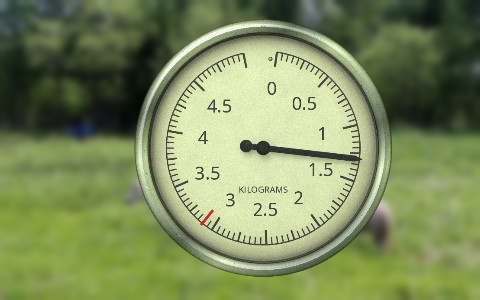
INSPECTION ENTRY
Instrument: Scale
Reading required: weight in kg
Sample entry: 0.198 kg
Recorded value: 1.3 kg
